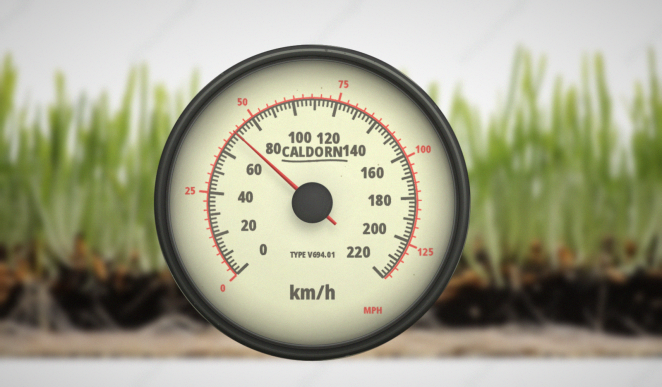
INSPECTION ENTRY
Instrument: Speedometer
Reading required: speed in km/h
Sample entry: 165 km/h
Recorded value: 70 km/h
